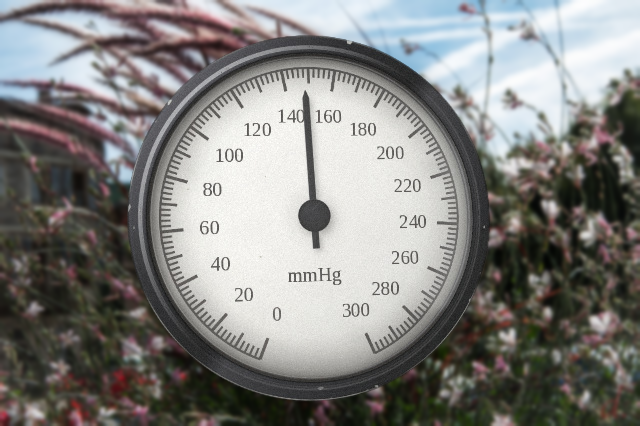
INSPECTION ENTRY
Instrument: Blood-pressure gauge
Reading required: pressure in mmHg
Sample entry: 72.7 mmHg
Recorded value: 148 mmHg
